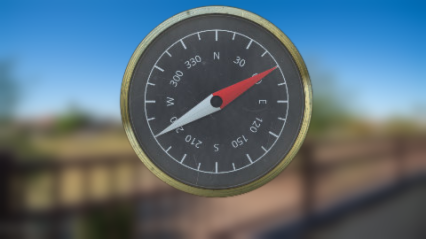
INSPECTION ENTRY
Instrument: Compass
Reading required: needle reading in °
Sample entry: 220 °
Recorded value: 60 °
